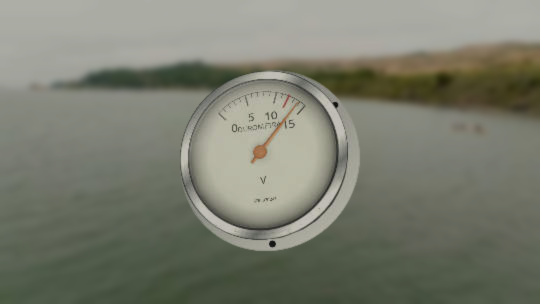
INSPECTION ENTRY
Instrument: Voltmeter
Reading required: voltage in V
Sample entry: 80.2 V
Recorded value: 14 V
